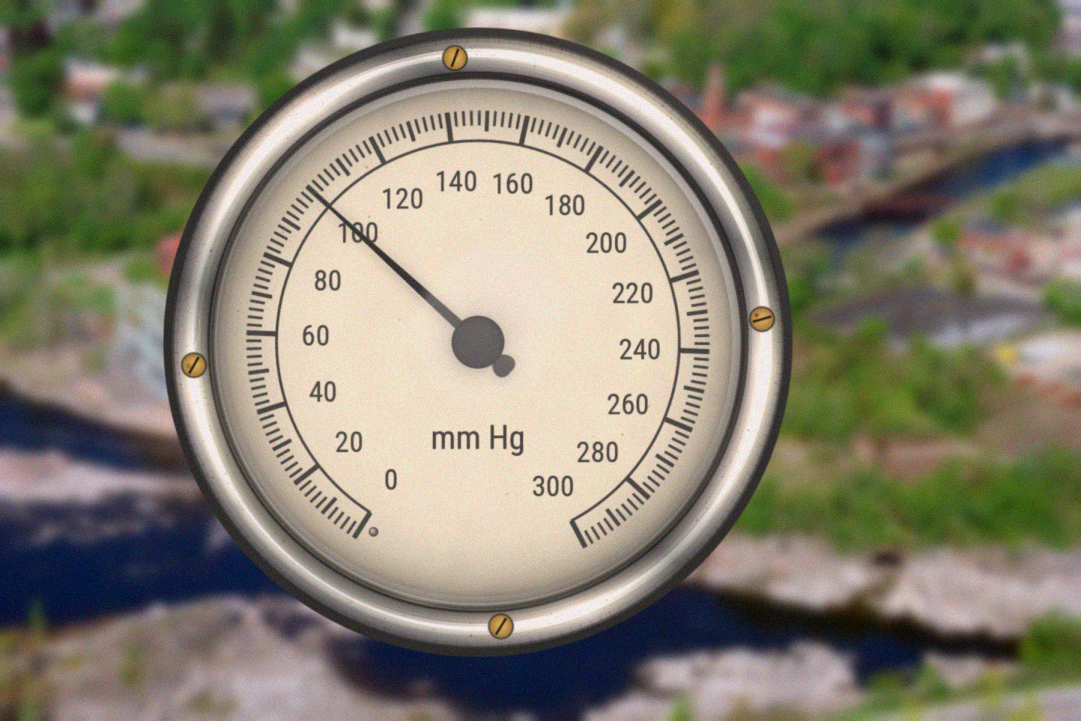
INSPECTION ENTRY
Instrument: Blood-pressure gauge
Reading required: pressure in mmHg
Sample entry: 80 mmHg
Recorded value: 100 mmHg
